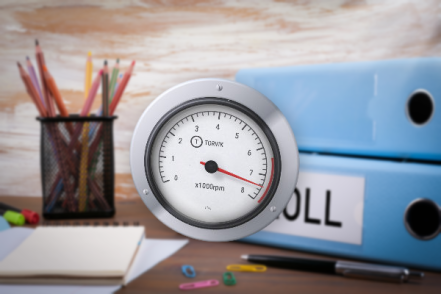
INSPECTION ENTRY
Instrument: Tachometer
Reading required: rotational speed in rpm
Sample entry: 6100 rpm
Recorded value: 7400 rpm
